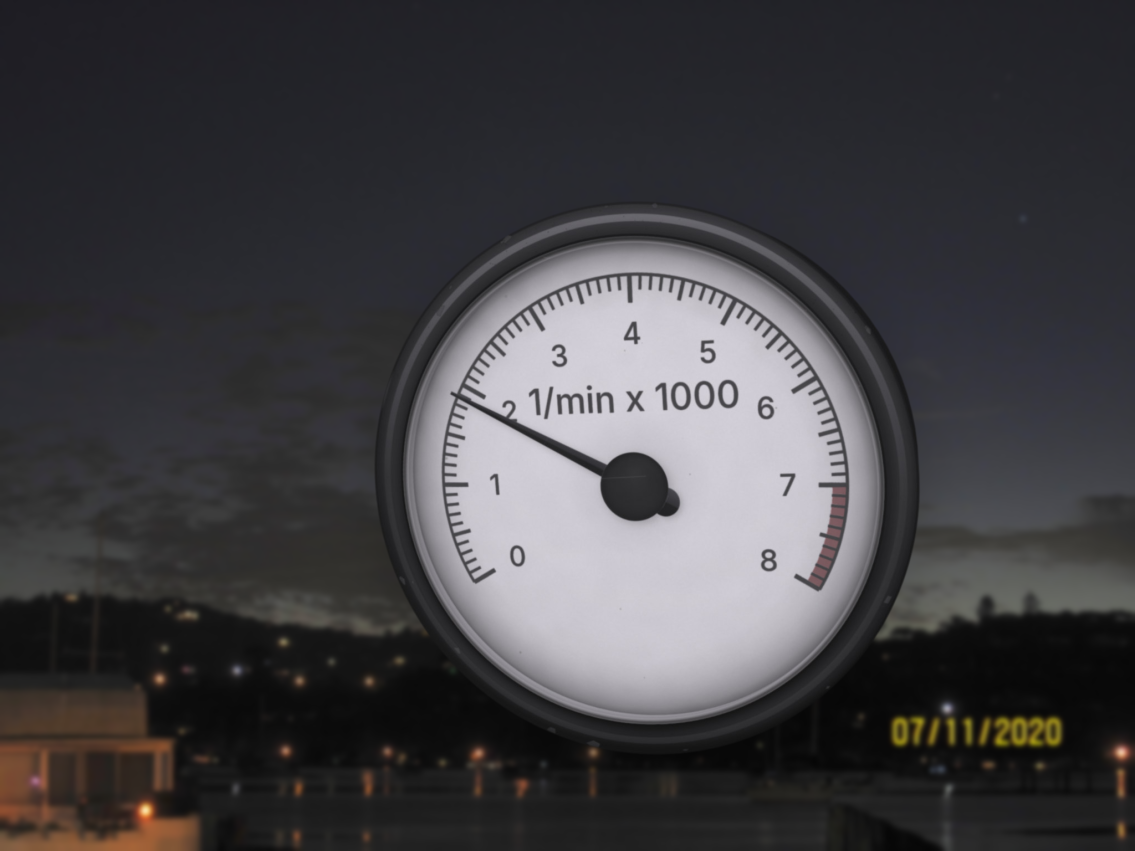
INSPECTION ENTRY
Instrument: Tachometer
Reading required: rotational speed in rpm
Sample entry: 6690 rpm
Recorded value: 1900 rpm
